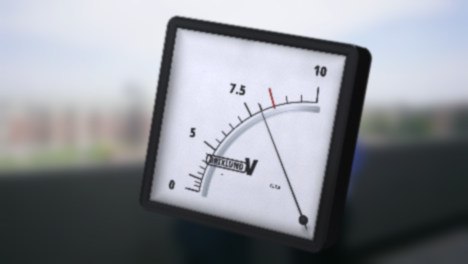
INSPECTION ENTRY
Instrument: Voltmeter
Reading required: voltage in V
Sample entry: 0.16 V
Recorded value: 8 V
